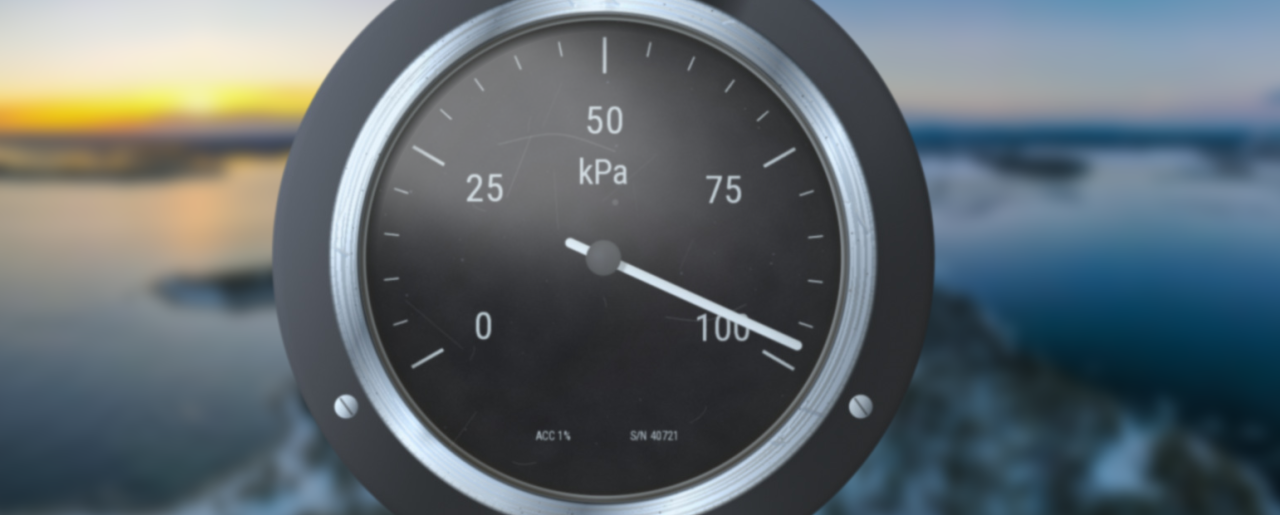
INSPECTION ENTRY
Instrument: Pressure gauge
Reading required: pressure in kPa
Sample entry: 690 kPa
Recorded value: 97.5 kPa
